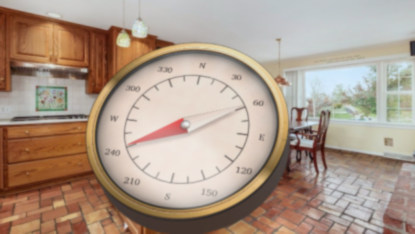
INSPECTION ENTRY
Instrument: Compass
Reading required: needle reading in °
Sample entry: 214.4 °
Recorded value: 240 °
